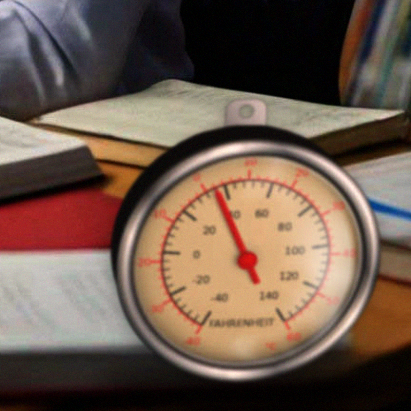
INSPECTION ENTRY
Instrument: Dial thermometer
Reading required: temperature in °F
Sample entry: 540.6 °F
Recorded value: 36 °F
